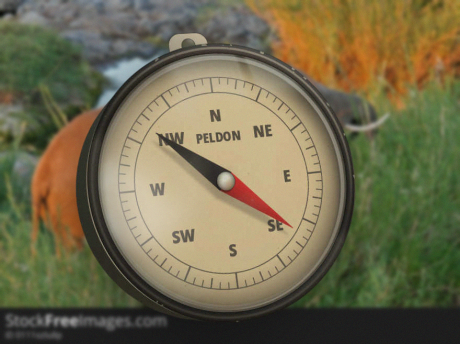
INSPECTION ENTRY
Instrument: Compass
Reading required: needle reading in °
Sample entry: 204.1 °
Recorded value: 130 °
